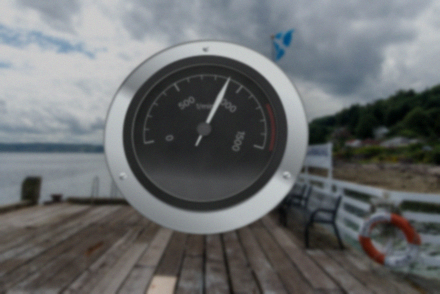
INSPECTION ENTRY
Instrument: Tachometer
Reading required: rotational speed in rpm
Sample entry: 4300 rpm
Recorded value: 900 rpm
